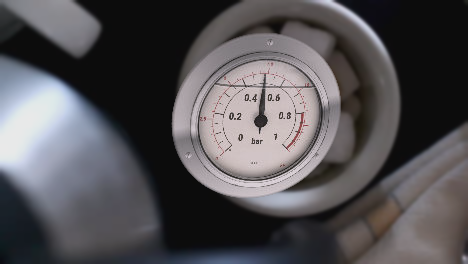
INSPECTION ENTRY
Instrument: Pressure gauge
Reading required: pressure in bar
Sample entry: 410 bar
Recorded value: 0.5 bar
